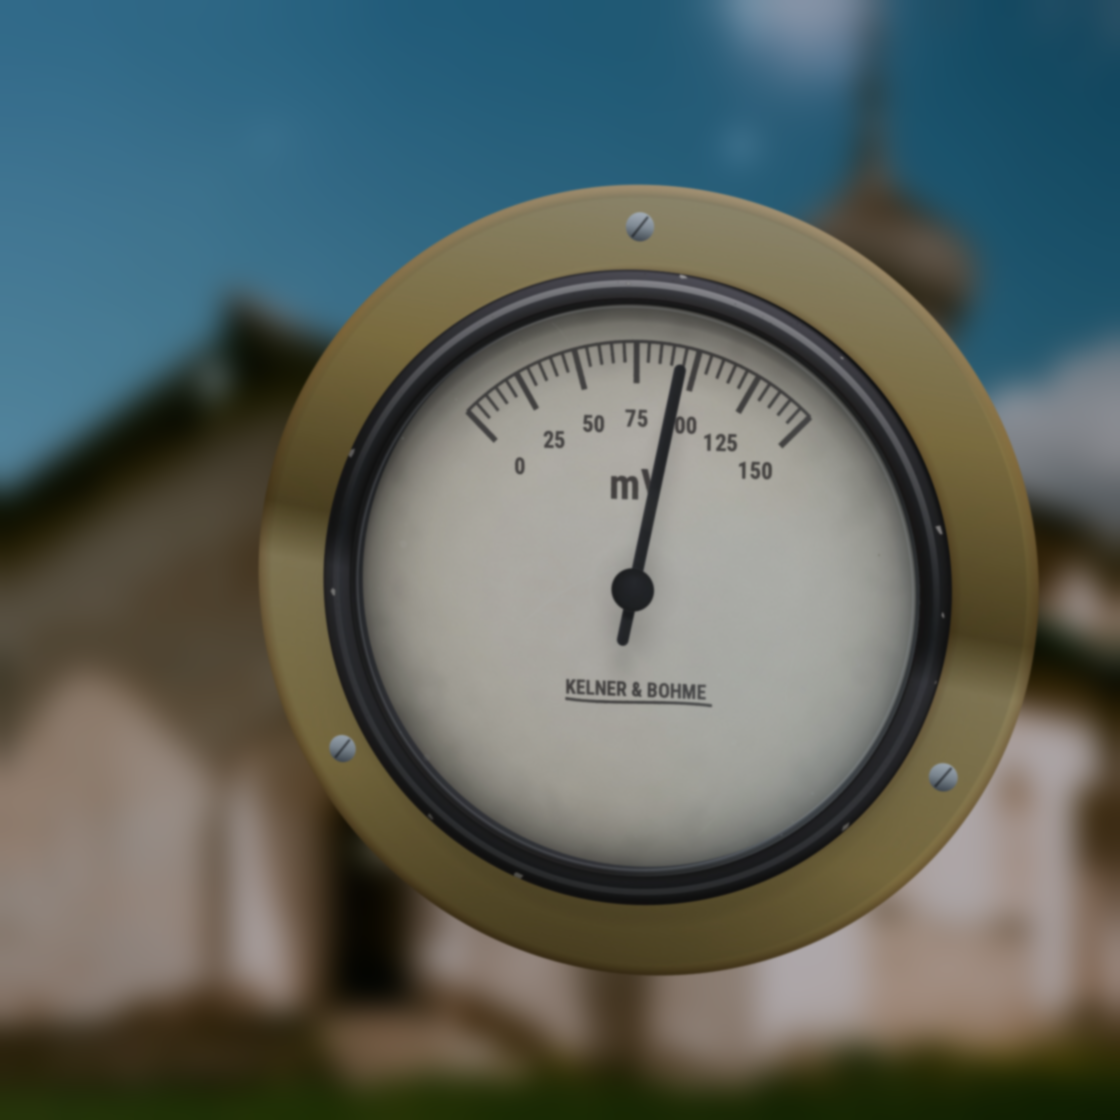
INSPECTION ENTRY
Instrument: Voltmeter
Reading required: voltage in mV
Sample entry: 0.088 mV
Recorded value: 95 mV
